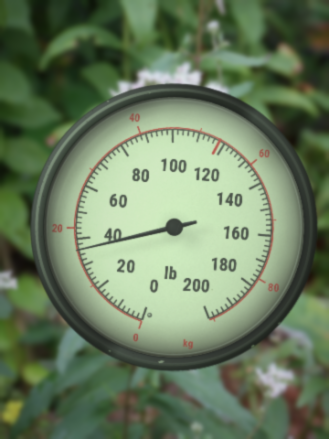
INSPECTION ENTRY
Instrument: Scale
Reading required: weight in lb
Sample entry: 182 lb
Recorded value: 36 lb
